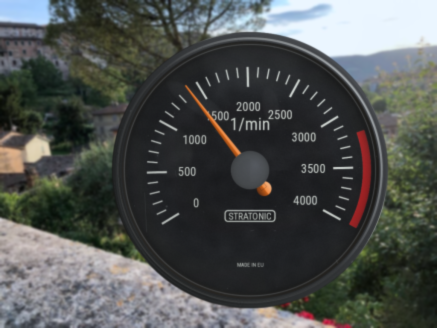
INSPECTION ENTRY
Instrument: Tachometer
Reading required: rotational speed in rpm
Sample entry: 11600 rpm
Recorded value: 1400 rpm
